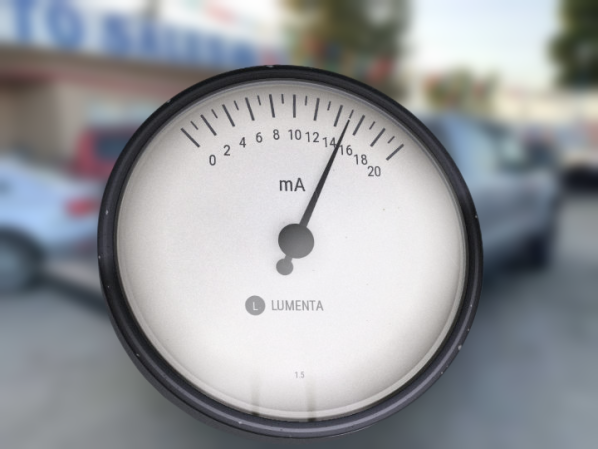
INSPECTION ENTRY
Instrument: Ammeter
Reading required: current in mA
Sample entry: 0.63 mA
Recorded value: 15 mA
